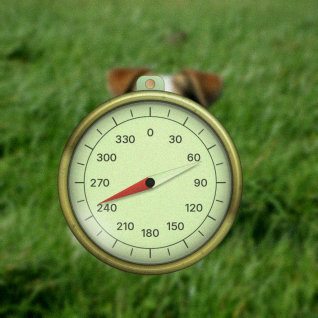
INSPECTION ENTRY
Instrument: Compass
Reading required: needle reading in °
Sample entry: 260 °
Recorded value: 247.5 °
